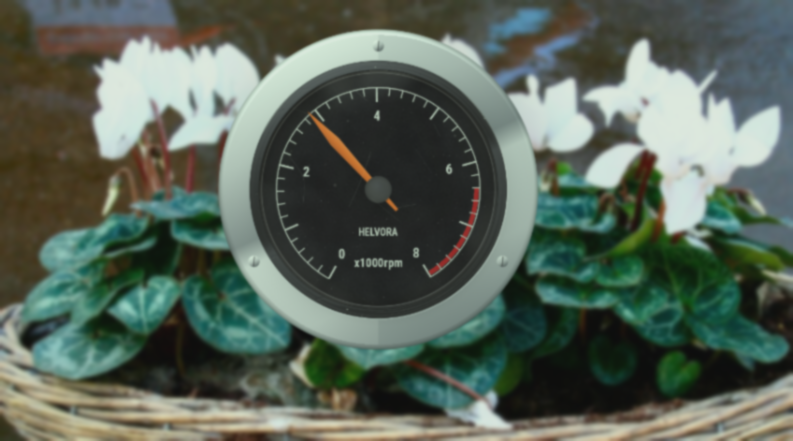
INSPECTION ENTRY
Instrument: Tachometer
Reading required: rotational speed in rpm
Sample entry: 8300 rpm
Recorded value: 2900 rpm
